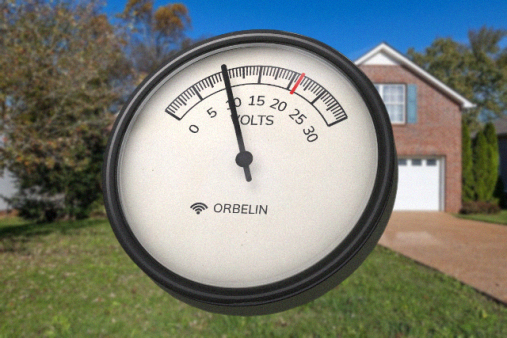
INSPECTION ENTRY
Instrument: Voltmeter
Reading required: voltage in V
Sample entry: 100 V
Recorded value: 10 V
